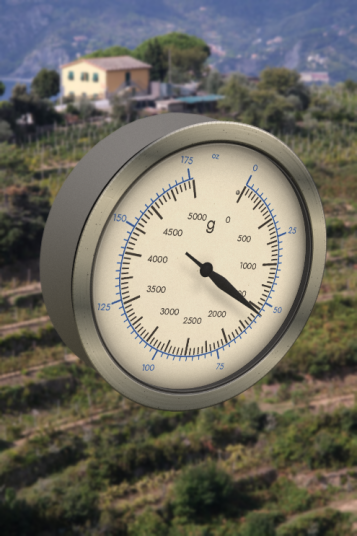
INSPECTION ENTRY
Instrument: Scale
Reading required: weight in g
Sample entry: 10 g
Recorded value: 1550 g
